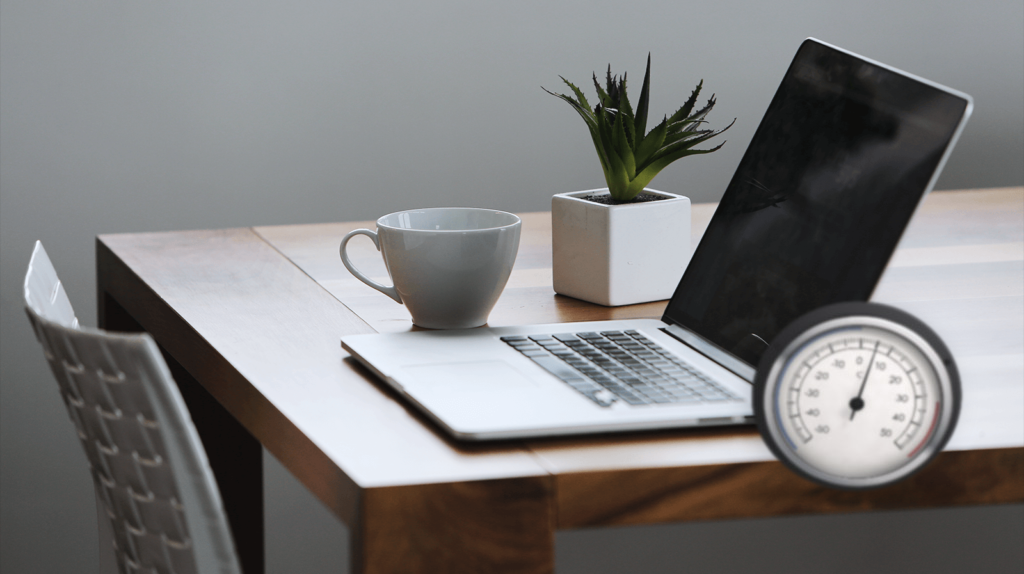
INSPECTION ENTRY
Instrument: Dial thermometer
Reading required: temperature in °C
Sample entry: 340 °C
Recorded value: 5 °C
